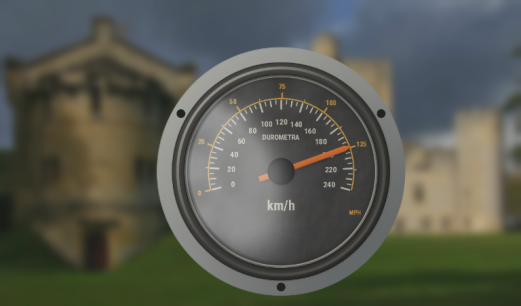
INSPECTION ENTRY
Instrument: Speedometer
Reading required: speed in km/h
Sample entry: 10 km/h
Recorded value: 200 km/h
